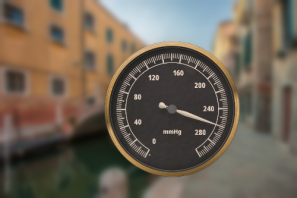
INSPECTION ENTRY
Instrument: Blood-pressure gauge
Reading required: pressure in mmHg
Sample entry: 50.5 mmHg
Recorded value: 260 mmHg
